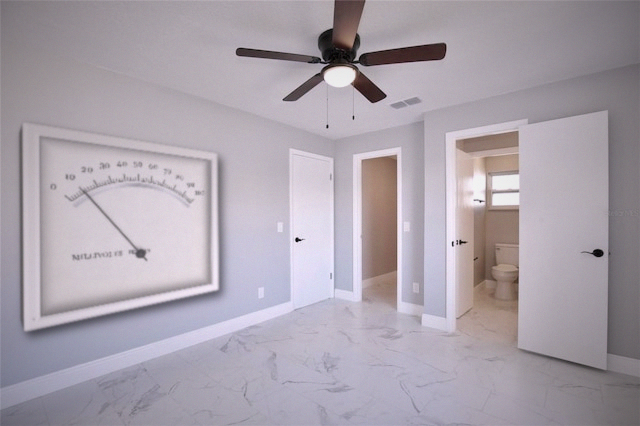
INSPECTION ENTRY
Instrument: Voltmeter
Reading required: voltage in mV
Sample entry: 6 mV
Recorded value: 10 mV
